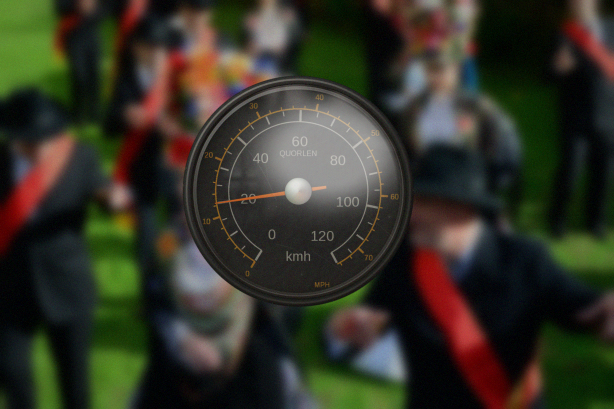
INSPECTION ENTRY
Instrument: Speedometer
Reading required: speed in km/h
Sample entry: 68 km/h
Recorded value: 20 km/h
